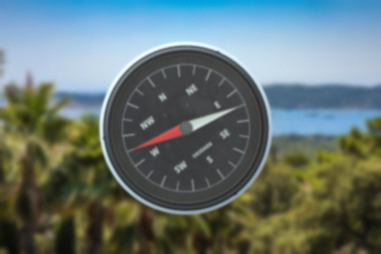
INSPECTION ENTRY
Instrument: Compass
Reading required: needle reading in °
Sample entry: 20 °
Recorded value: 285 °
